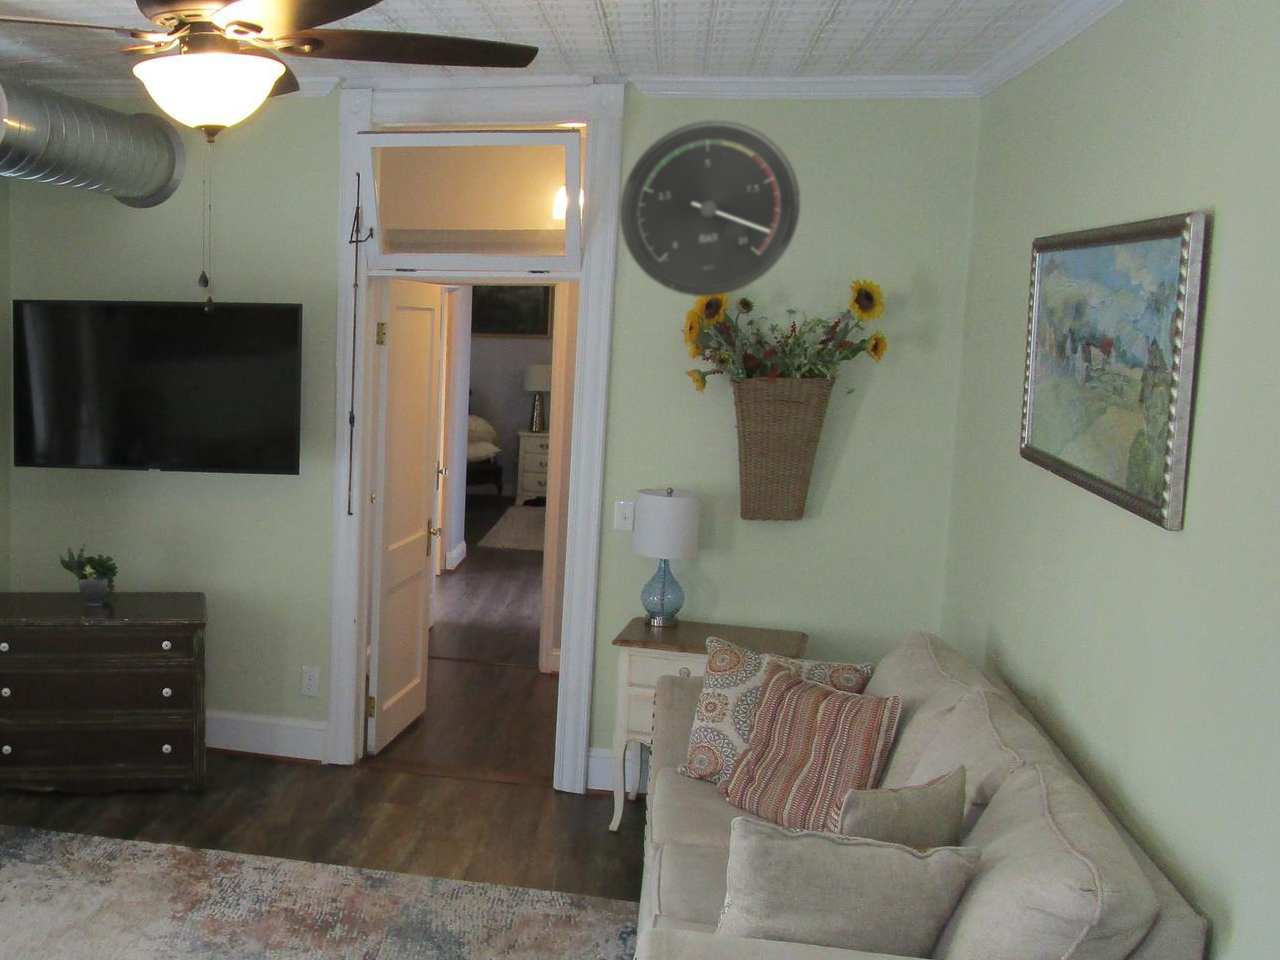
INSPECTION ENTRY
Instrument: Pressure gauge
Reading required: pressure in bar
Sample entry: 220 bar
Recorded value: 9.25 bar
